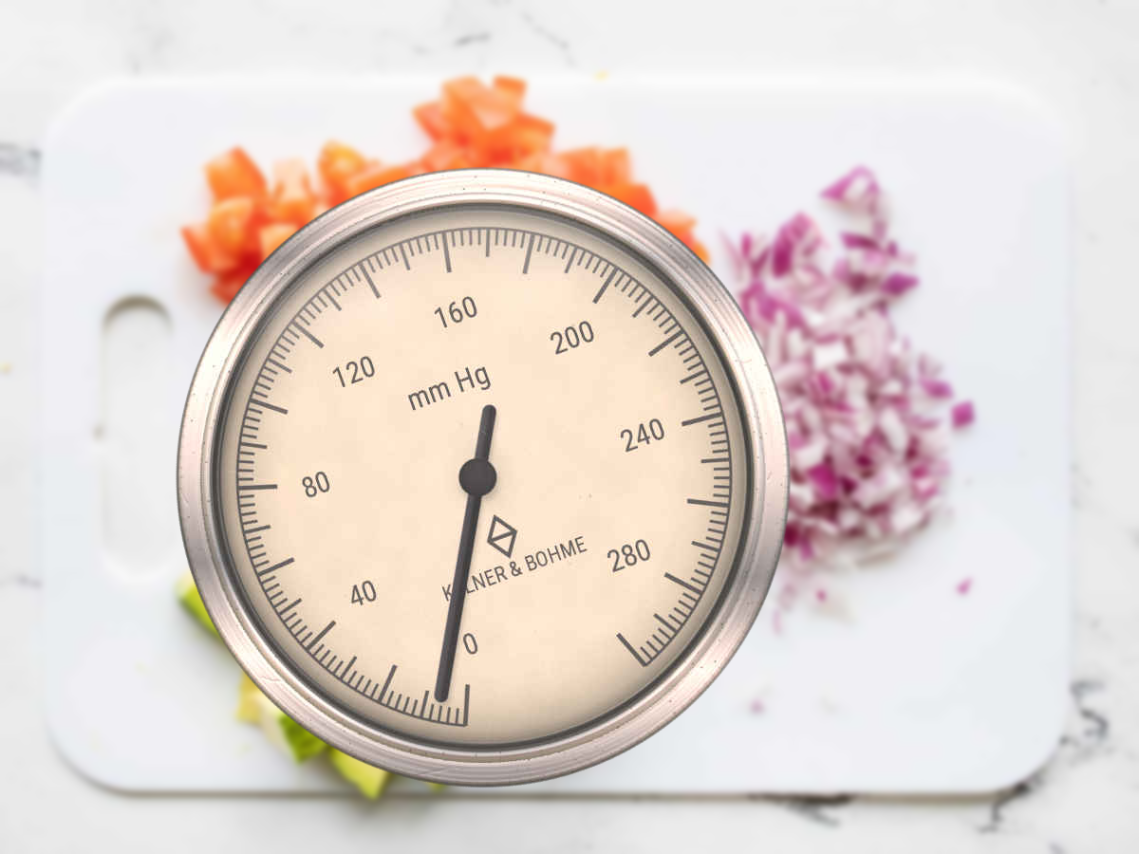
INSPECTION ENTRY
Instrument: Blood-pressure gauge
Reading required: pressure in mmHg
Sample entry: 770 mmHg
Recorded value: 6 mmHg
